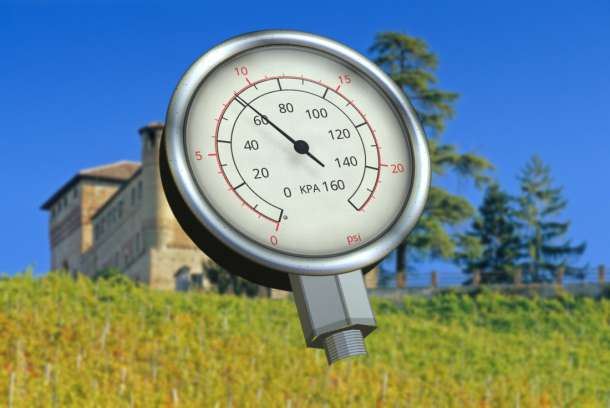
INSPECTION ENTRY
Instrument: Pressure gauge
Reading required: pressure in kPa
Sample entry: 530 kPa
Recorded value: 60 kPa
